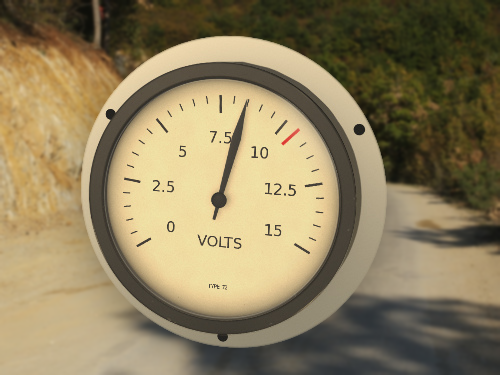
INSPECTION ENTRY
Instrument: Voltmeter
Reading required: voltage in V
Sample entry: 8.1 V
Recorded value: 8.5 V
